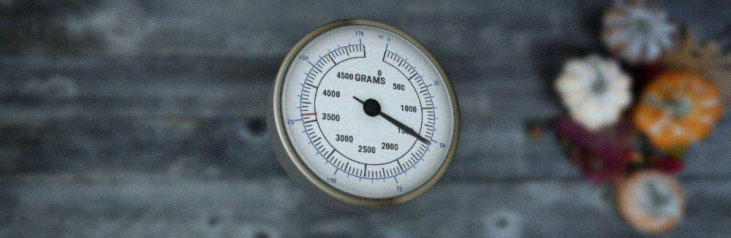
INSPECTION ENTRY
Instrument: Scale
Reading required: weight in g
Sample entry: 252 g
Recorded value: 1500 g
